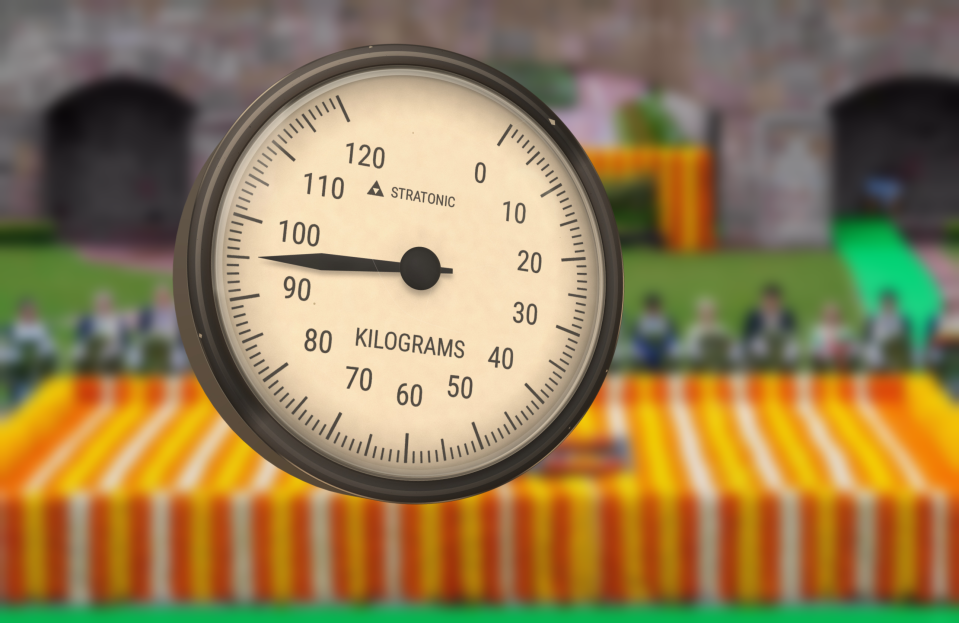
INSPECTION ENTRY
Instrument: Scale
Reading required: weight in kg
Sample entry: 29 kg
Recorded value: 95 kg
